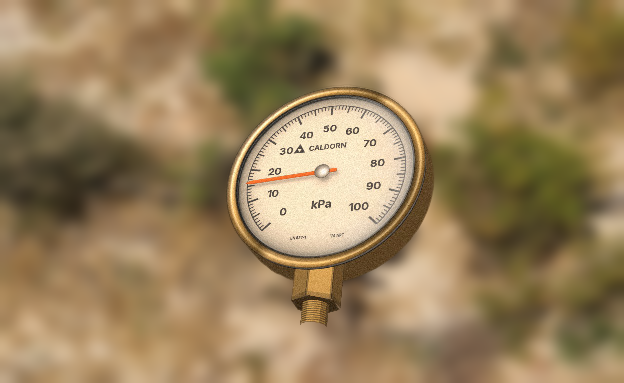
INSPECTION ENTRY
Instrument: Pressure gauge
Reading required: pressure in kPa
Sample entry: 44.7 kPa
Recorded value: 15 kPa
